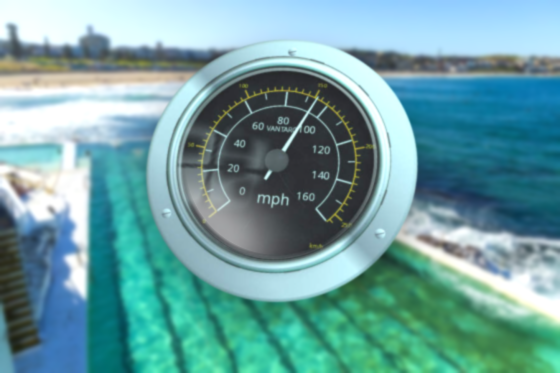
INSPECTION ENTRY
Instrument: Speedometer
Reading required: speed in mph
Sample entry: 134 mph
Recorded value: 95 mph
